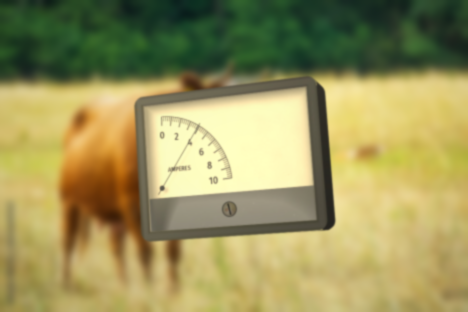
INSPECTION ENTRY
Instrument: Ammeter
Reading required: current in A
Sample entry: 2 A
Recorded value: 4 A
